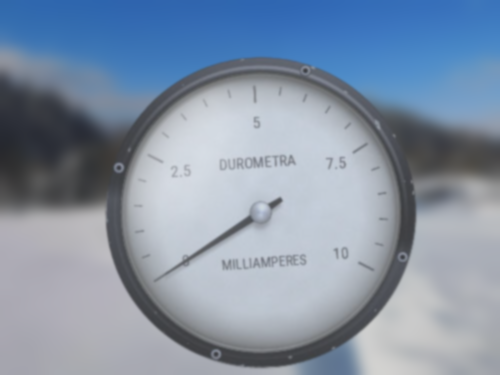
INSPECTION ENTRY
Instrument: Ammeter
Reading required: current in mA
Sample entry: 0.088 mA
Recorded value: 0 mA
